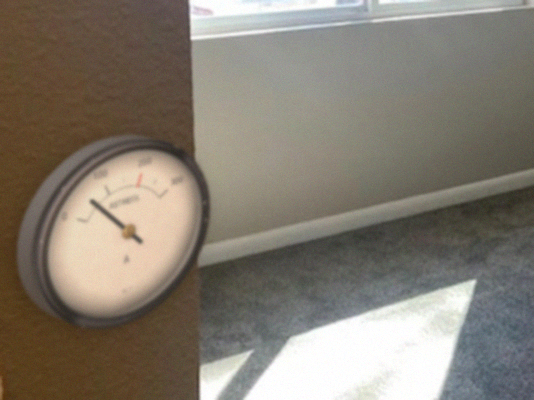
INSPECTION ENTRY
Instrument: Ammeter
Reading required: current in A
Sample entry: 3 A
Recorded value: 50 A
